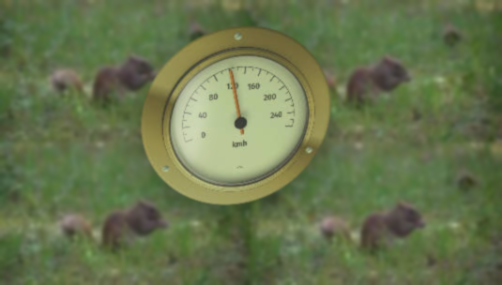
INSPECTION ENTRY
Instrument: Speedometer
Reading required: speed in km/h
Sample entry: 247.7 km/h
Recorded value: 120 km/h
